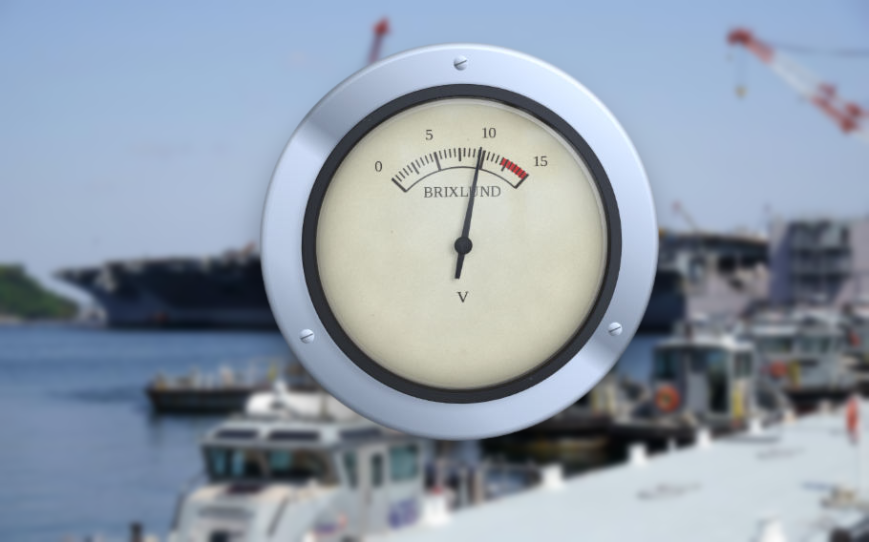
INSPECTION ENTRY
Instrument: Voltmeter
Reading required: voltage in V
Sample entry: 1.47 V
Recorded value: 9.5 V
